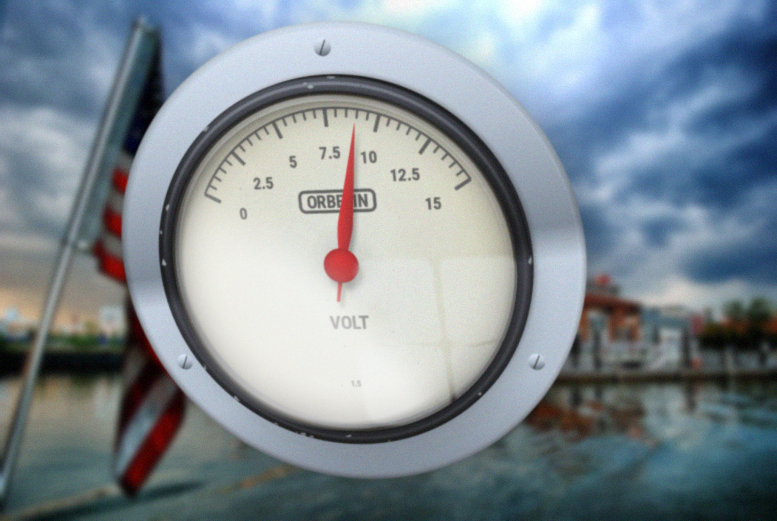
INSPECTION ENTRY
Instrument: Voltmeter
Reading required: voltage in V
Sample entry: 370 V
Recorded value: 9 V
